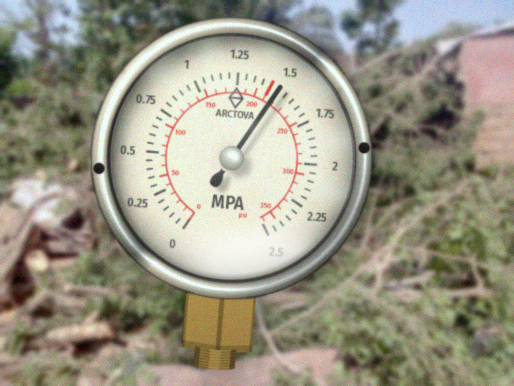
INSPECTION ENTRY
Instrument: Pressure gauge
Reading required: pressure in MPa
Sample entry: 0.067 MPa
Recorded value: 1.5 MPa
